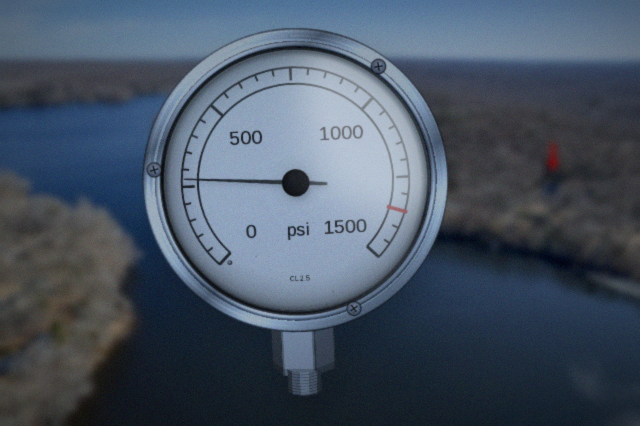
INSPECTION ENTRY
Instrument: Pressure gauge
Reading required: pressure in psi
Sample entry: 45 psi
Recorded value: 275 psi
